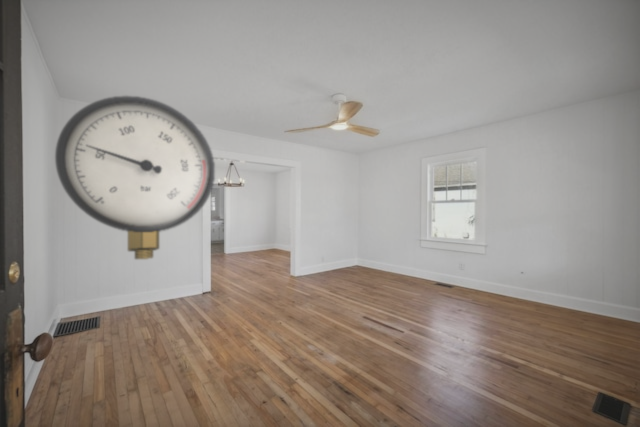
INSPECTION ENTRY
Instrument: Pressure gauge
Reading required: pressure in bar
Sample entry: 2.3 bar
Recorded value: 55 bar
